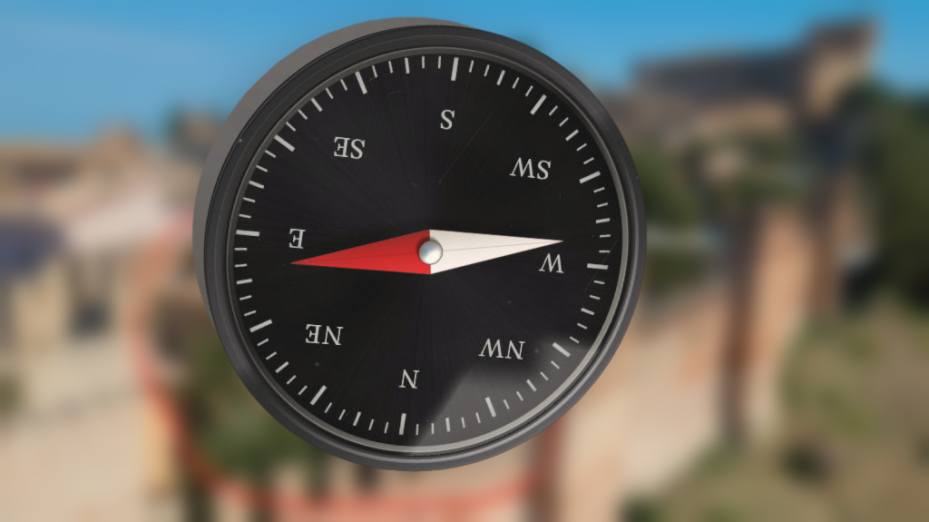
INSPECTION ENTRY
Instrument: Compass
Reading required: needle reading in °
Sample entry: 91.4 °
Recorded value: 80 °
